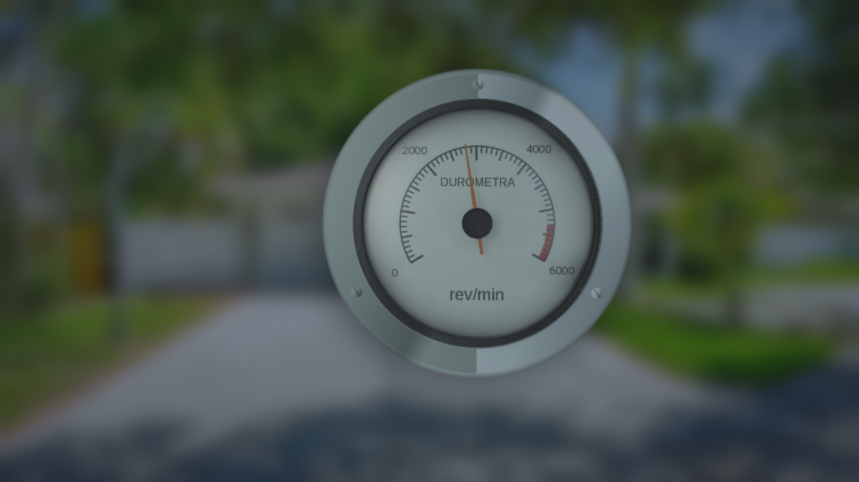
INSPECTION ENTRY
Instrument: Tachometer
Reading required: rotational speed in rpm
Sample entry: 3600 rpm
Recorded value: 2800 rpm
